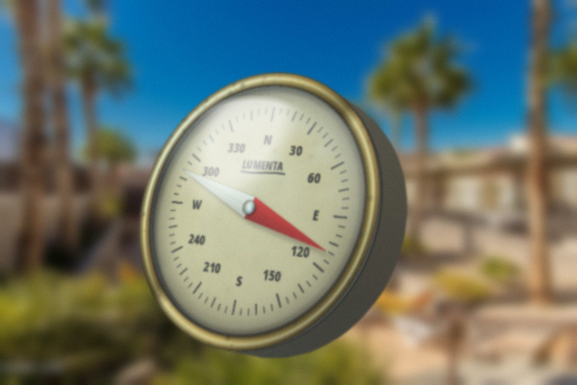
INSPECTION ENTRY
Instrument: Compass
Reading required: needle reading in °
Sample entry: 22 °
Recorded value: 110 °
